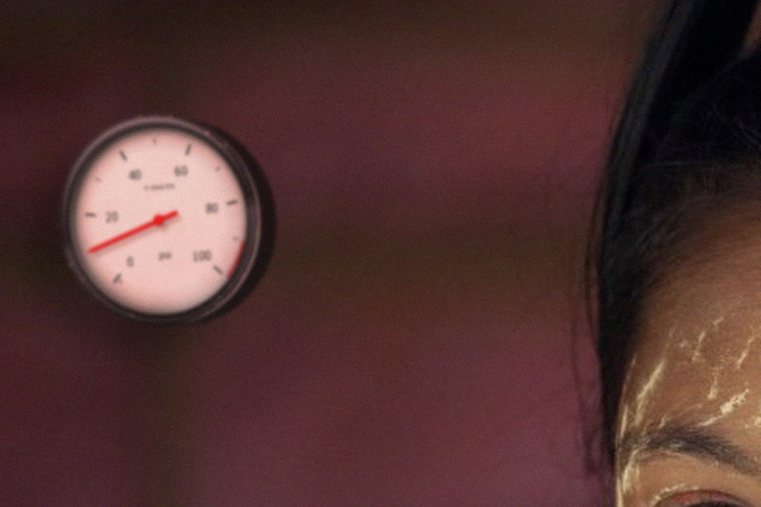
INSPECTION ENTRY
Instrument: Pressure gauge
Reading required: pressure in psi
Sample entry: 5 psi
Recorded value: 10 psi
